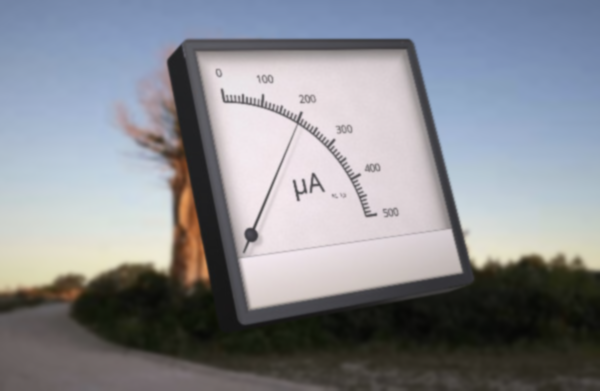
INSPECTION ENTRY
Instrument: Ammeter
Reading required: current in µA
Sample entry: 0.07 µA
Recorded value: 200 µA
